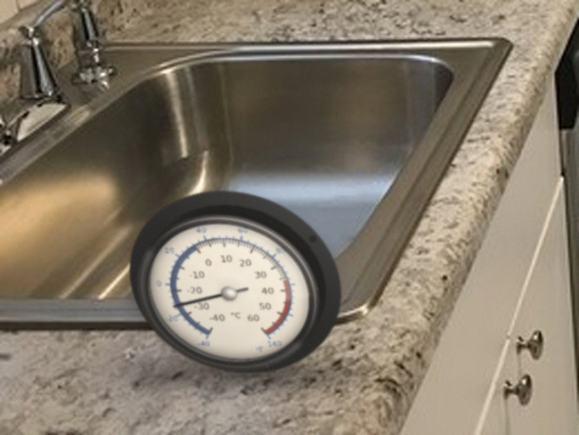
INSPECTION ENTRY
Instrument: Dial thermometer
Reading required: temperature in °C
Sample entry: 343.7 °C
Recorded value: -25 °C
